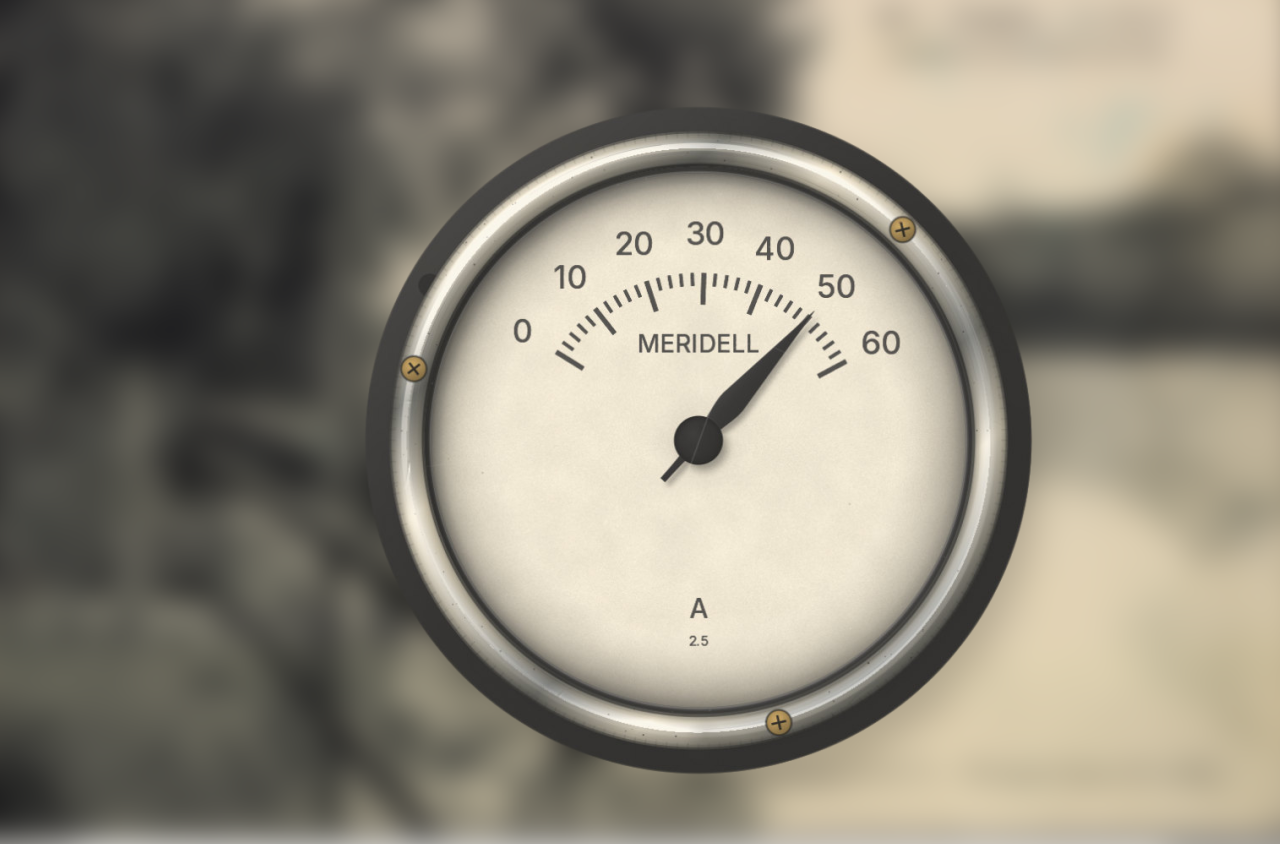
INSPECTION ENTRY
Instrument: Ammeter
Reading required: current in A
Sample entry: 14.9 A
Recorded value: 50 A
